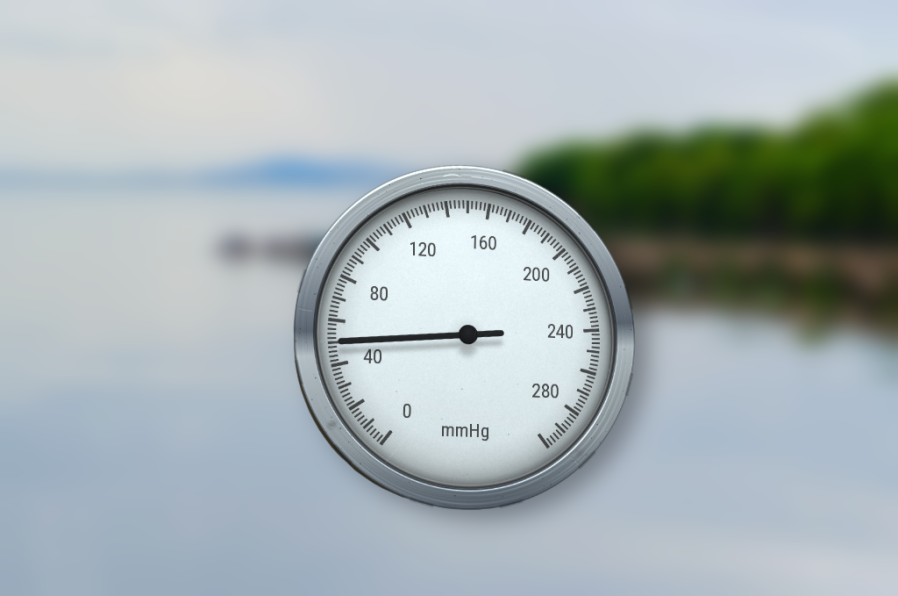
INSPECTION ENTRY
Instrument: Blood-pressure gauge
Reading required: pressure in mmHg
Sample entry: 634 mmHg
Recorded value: 50 mmHg
